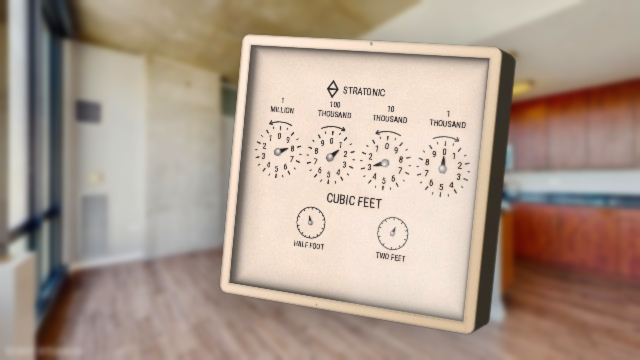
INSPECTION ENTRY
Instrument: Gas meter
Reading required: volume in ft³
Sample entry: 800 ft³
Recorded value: 813000 ft³
